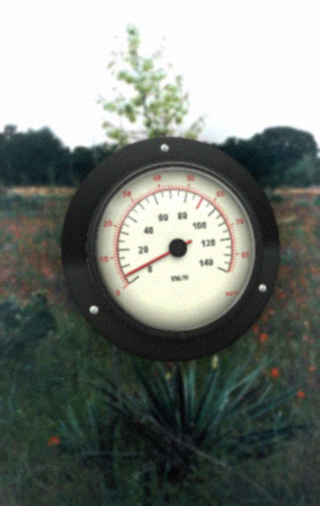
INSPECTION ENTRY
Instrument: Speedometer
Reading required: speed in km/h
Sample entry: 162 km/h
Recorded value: 5 km/h
